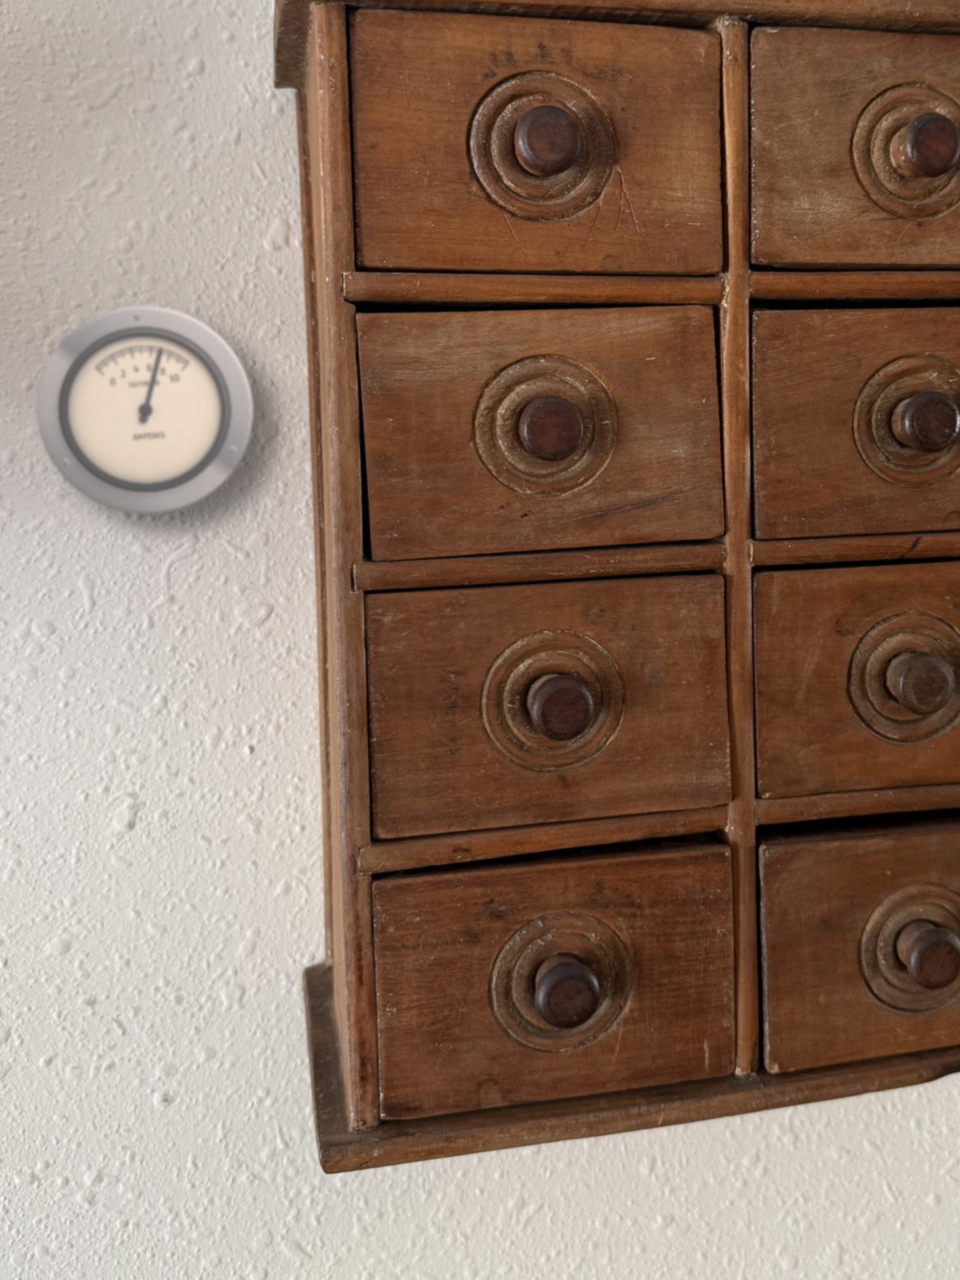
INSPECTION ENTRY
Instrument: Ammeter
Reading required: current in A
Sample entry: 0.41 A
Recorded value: 7 A
